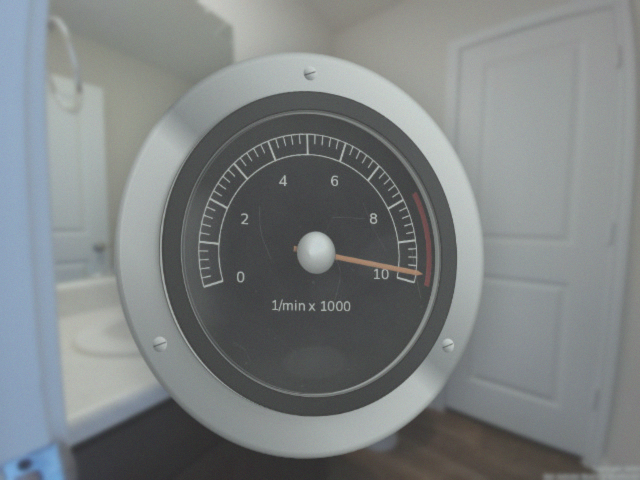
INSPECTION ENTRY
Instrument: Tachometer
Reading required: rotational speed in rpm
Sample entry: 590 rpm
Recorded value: 9800 rpm
